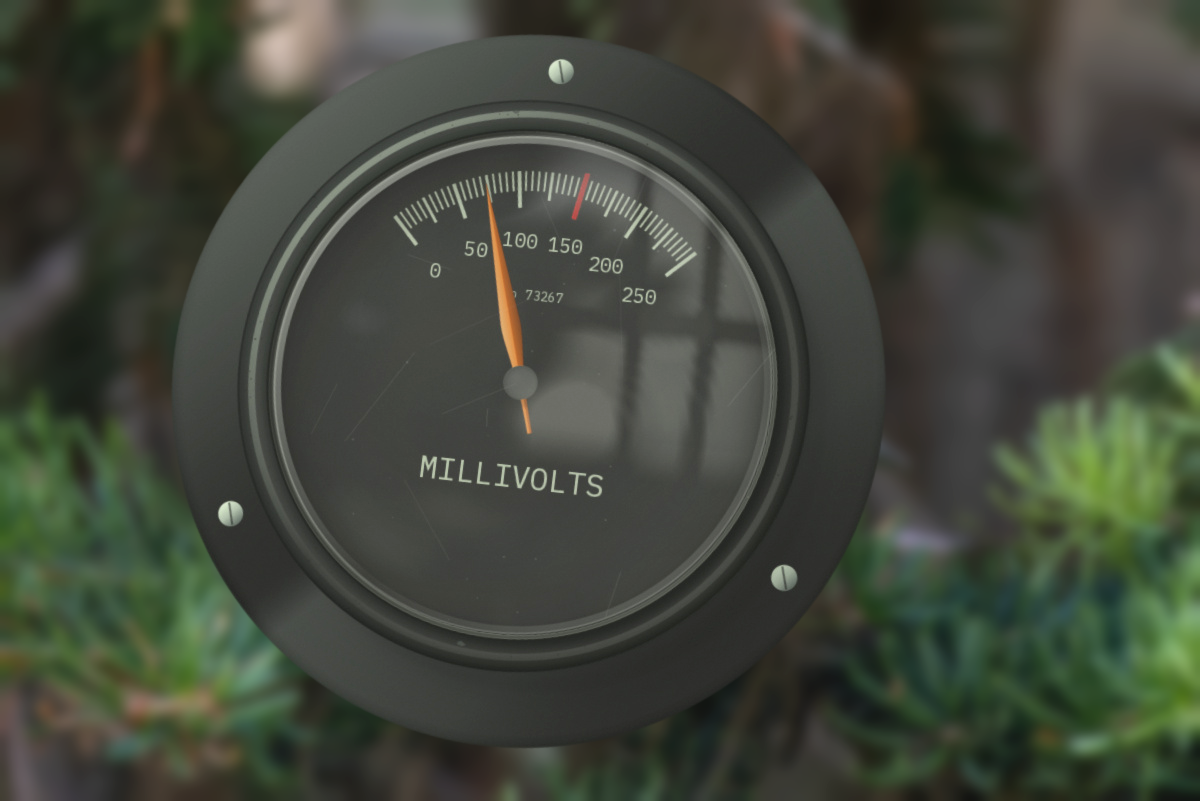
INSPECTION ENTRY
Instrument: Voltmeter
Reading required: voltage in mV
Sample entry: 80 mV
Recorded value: 75 mV
